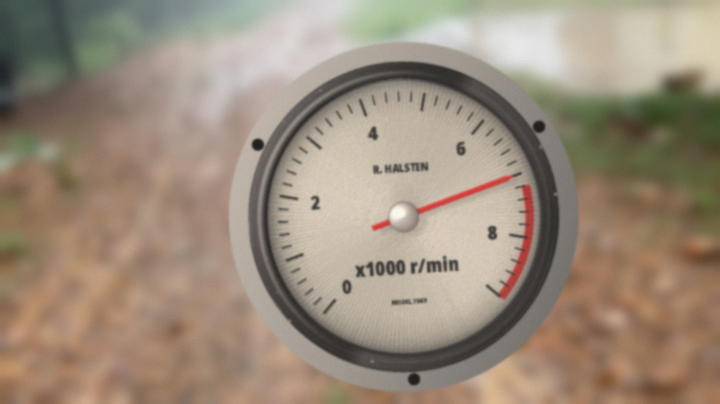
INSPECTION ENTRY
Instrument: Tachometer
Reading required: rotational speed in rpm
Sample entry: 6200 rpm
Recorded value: 7000 rpm
